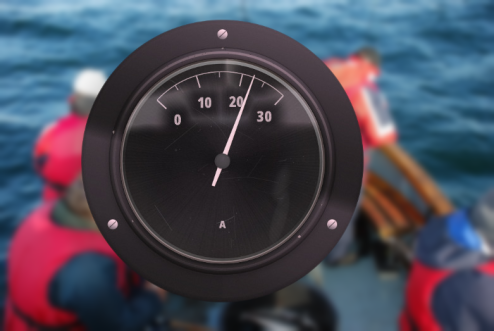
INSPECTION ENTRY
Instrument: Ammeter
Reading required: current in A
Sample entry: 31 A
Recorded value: 22.5 A
